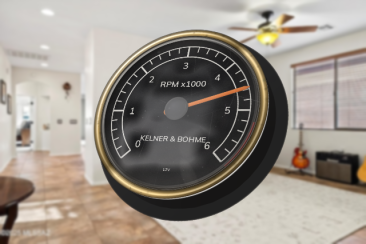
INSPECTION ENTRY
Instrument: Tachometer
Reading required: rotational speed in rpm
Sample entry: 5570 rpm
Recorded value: 4600 rpm
